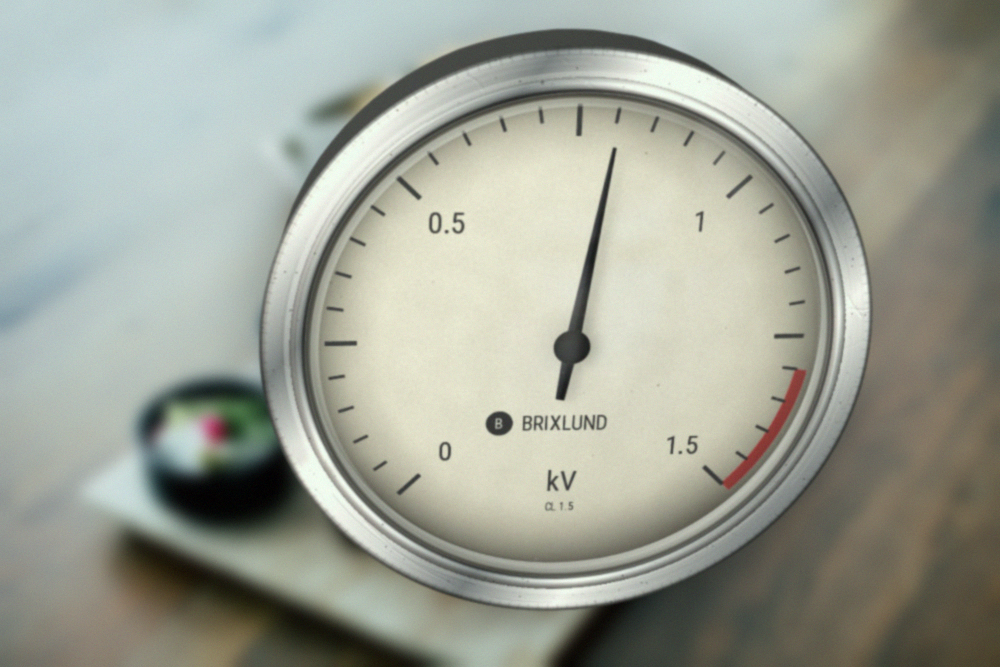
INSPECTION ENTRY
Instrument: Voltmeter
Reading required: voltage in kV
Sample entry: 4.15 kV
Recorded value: 0.8 kV
